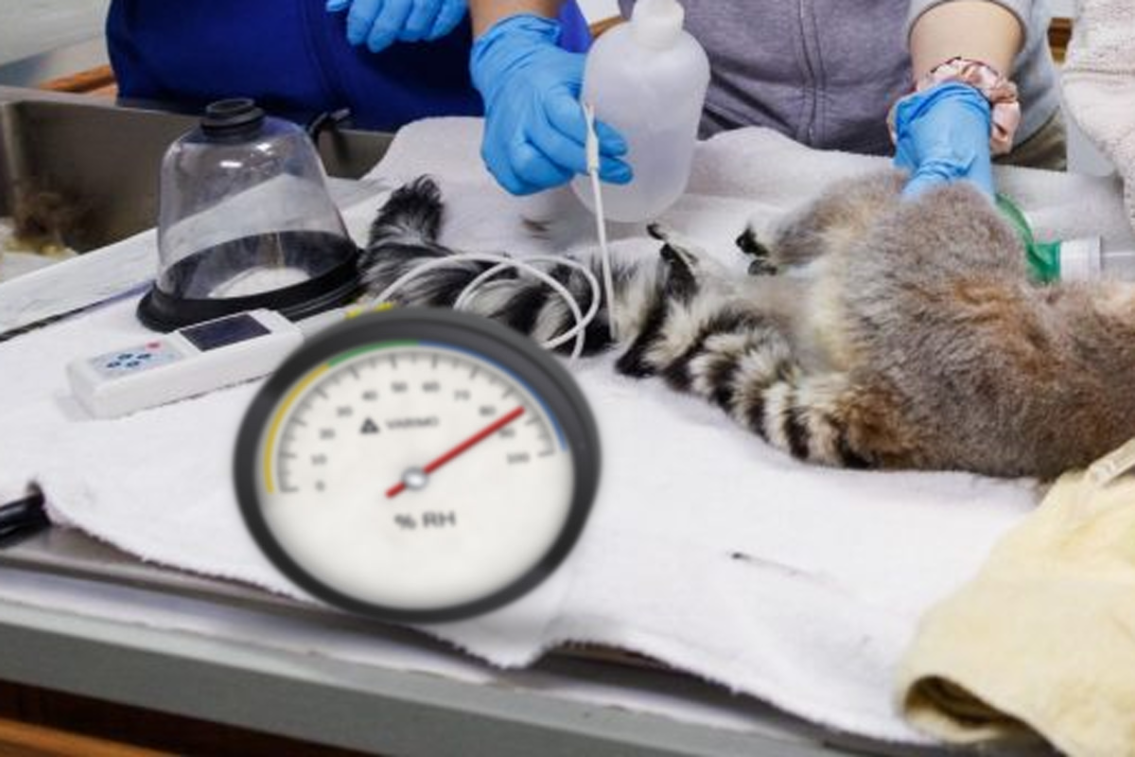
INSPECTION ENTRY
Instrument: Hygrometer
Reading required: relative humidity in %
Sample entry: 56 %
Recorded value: 85 %
